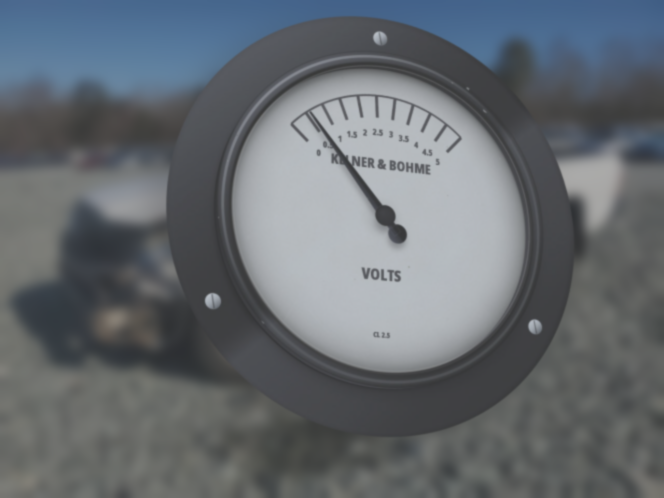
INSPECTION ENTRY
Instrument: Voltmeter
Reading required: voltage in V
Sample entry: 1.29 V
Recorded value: 0.5 V
